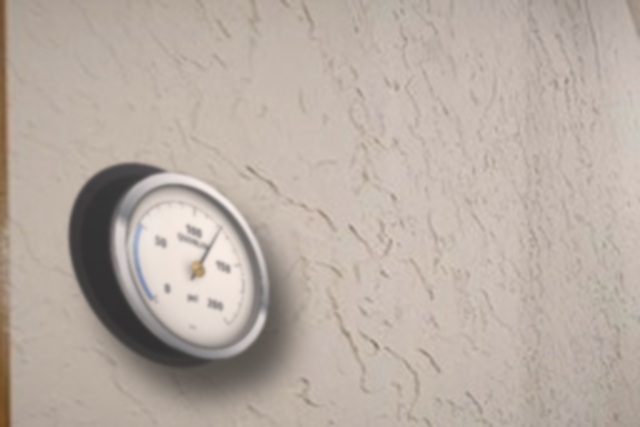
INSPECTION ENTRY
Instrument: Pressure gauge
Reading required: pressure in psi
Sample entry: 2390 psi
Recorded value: 120 psi
